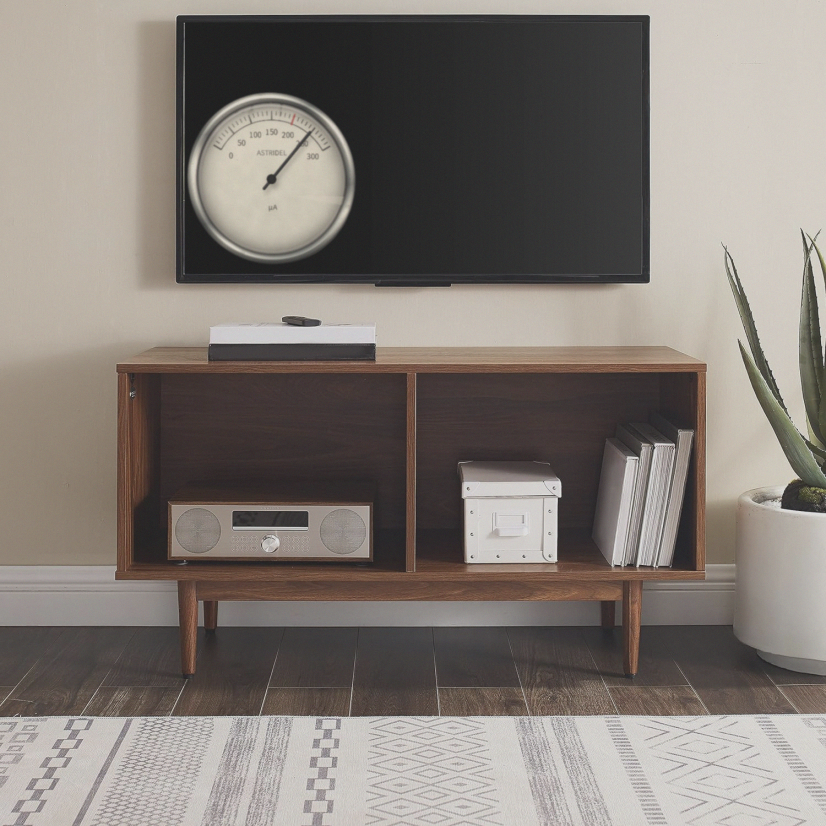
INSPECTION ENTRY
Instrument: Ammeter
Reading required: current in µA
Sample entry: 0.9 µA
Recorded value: 250 µA
